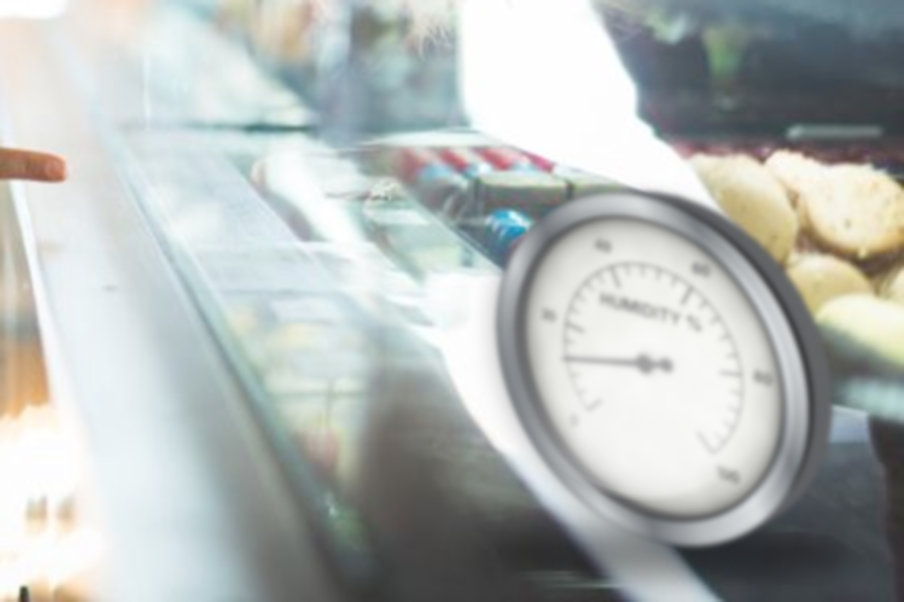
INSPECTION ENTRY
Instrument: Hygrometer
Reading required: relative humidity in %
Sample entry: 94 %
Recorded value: 12 %
